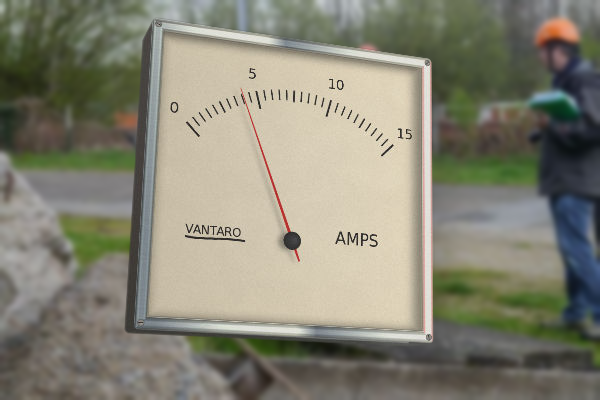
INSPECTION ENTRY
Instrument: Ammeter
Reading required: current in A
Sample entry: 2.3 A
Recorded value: 4 A
